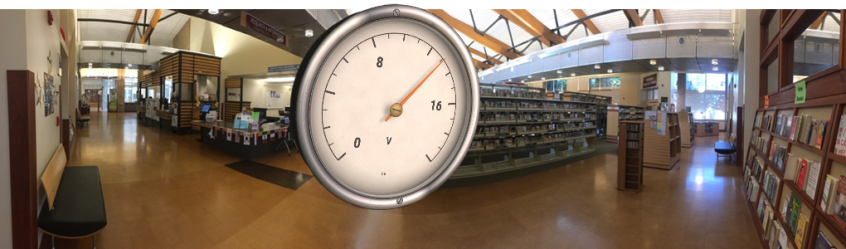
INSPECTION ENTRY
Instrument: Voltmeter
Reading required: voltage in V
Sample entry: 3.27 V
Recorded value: 13 V
